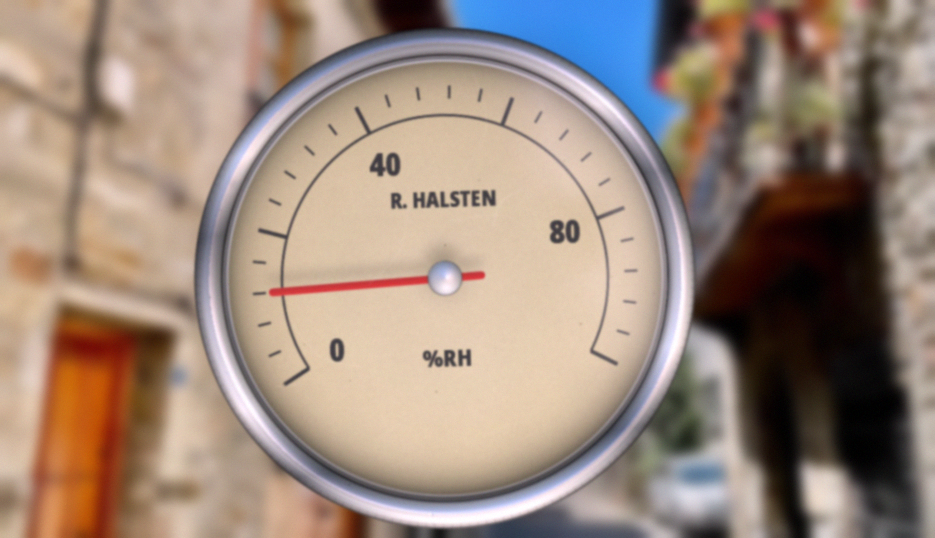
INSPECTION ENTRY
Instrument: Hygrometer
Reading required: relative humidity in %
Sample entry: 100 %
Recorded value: 12 %
